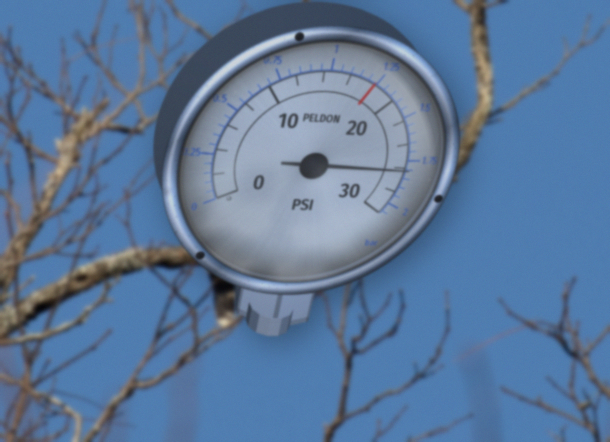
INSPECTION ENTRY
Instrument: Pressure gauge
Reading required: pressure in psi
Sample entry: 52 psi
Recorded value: 26 psi
